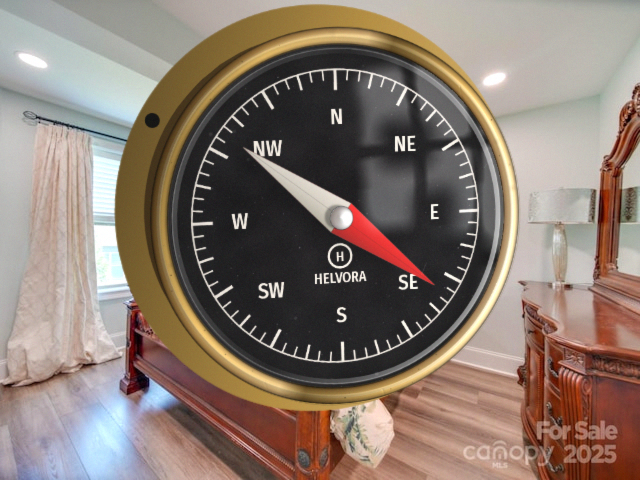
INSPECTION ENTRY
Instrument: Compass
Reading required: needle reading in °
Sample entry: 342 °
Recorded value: 127.5 °
